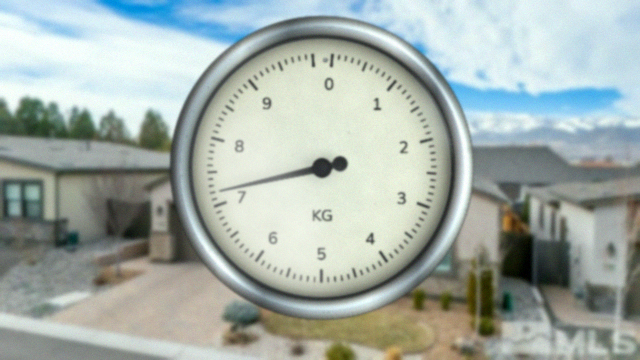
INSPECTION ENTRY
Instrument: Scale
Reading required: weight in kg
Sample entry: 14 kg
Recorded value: 7.2 kg
